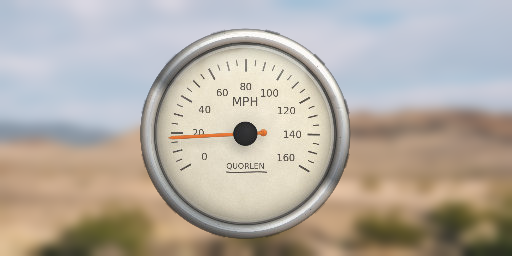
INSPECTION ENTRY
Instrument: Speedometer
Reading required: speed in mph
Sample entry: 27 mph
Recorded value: 17.5 mph
